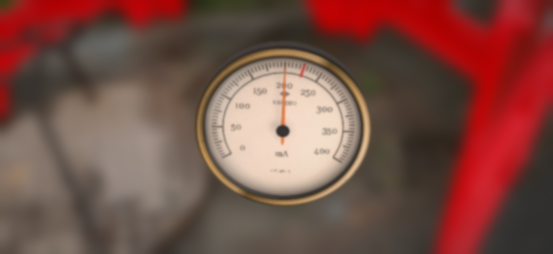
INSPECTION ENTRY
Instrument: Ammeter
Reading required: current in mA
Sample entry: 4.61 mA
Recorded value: 200 mA
